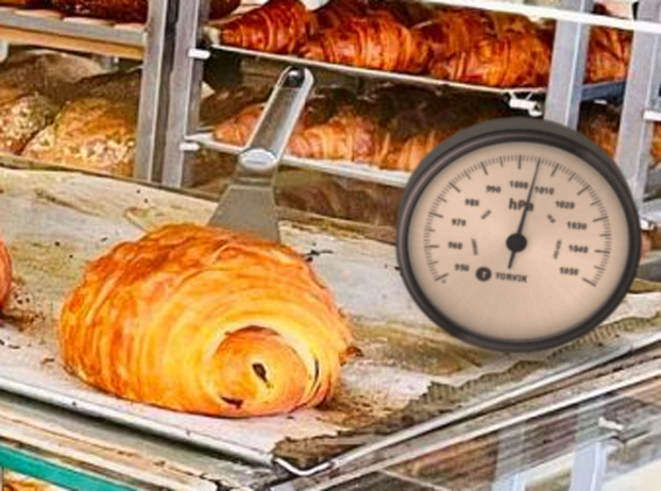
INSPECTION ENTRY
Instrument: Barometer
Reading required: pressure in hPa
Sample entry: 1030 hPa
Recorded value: 1005 hPa
